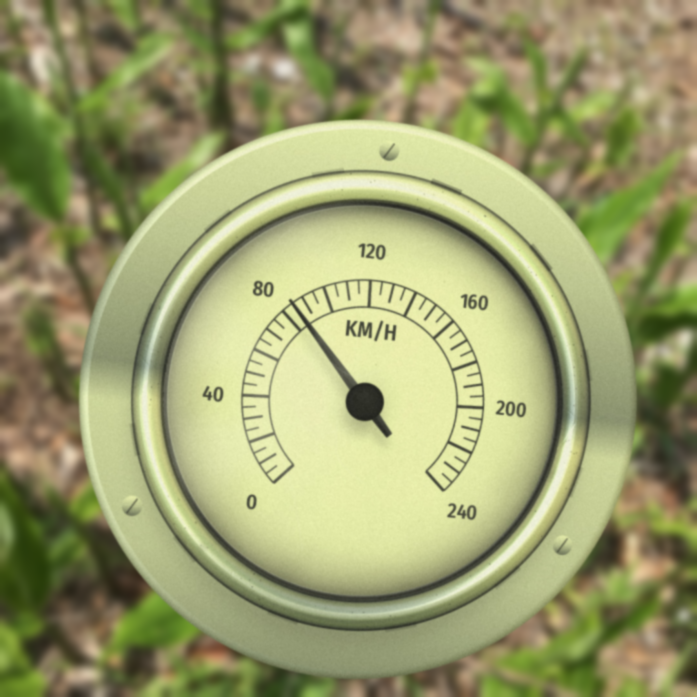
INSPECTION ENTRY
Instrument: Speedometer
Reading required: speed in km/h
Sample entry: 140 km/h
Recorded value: 85 km/h
